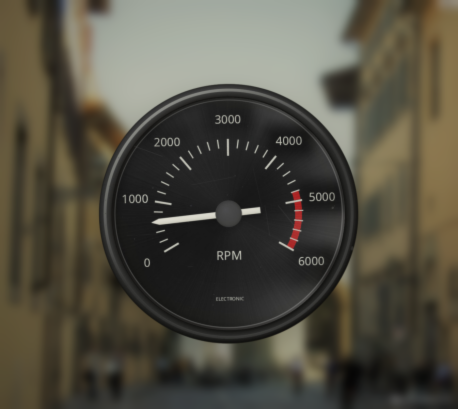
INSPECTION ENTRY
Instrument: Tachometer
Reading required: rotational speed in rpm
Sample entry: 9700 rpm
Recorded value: 600 rpm
